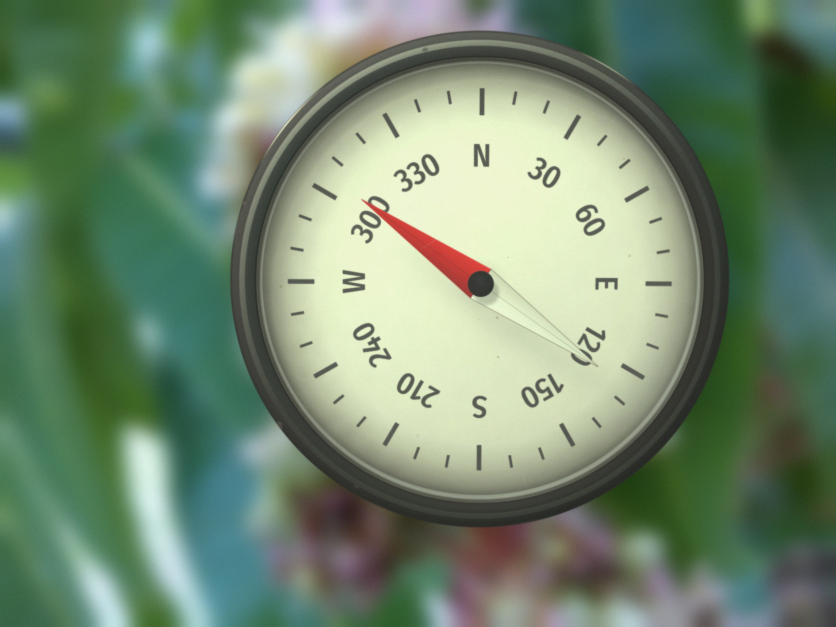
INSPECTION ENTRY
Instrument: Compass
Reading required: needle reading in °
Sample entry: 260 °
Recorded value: 305 °
